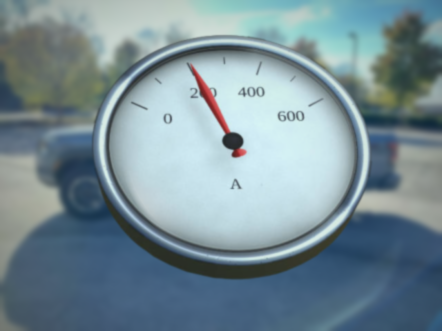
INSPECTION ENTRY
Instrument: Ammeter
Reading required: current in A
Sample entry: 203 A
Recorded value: 200 A
